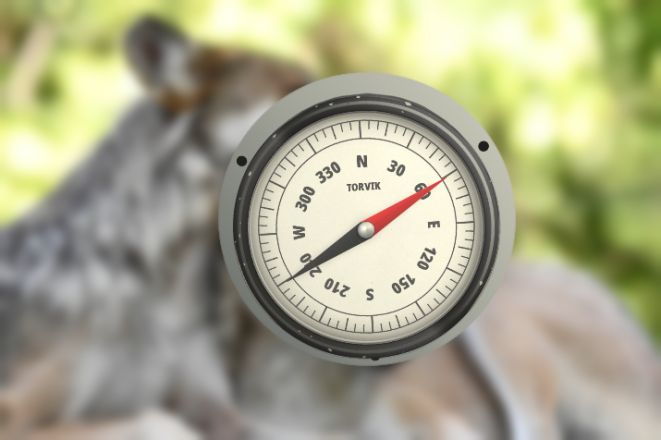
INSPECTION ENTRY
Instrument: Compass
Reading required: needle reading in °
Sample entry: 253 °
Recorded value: 60 °
